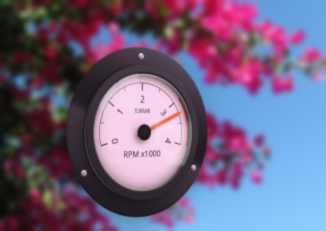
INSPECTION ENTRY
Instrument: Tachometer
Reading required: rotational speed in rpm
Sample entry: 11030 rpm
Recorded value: 3250 rpm
